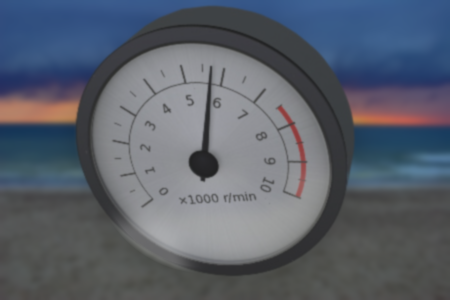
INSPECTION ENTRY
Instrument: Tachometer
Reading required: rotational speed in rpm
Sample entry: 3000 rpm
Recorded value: 5750 rpm
